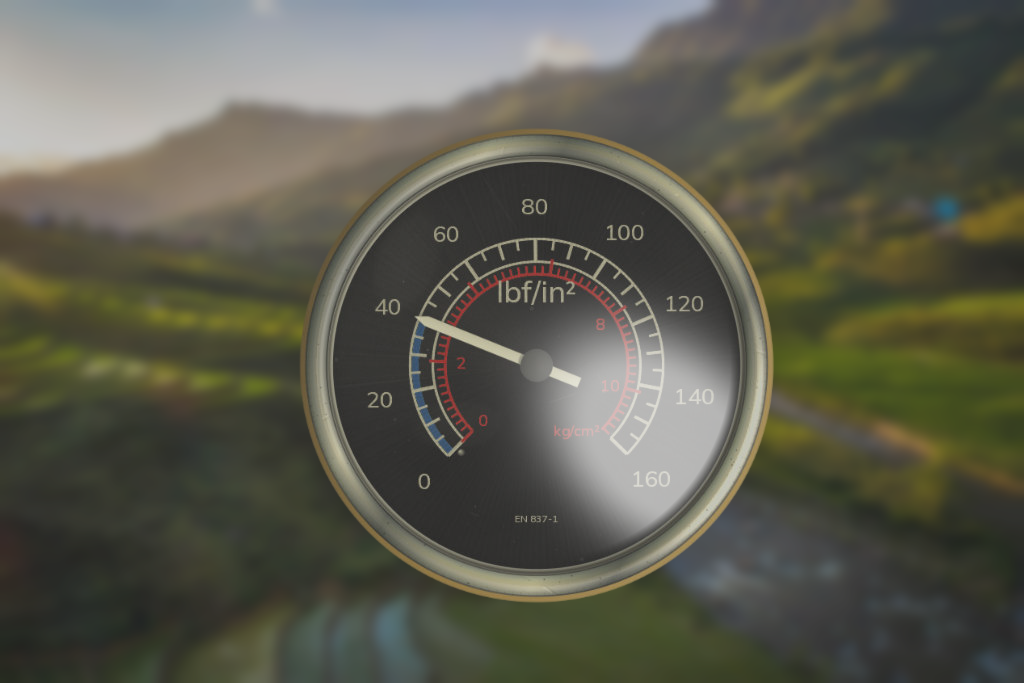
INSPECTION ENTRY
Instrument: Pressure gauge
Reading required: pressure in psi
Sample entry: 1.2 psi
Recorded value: 40 psi
